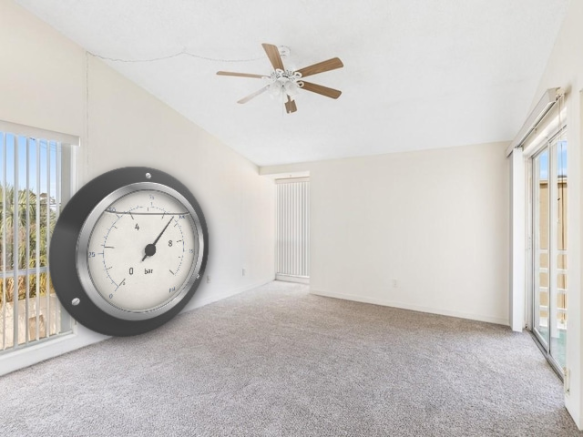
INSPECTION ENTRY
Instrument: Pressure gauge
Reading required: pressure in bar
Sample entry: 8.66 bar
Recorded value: 6.5 bar
